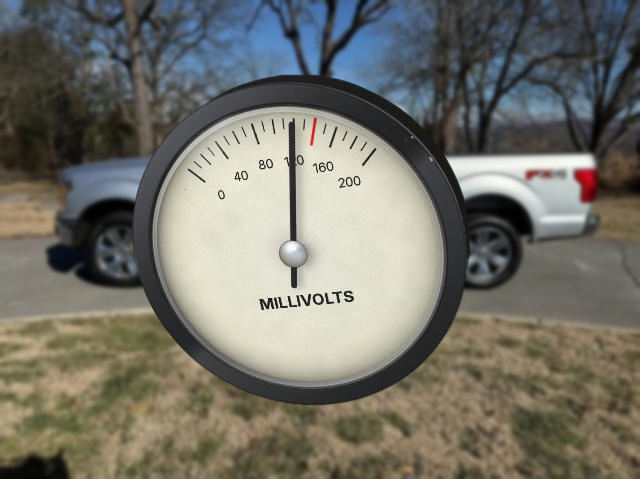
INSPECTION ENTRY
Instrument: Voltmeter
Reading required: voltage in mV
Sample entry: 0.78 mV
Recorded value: 120 mV
